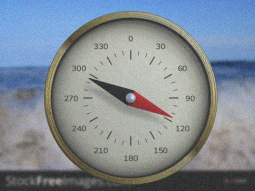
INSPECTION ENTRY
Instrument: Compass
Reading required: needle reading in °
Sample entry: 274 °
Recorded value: 115 °
